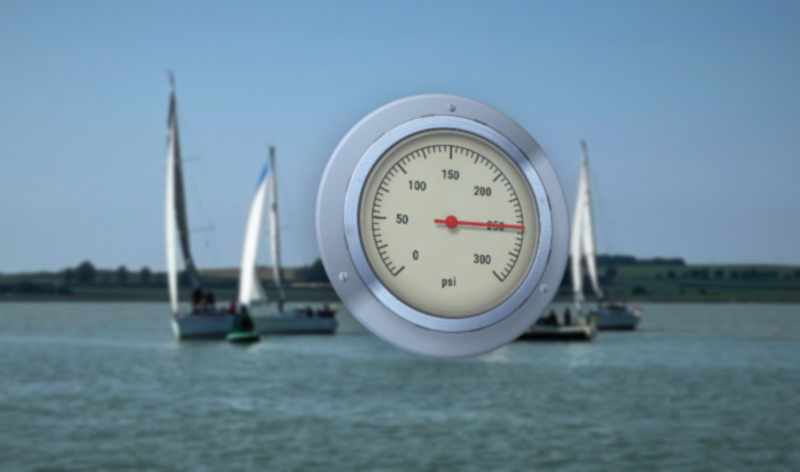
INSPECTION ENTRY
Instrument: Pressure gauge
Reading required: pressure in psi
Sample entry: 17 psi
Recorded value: 250 psi
